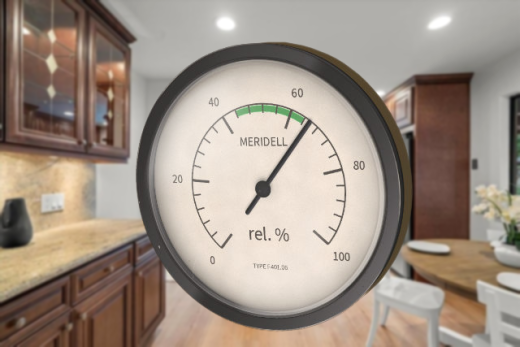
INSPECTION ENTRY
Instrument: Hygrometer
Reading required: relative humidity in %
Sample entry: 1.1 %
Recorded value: 66 %
